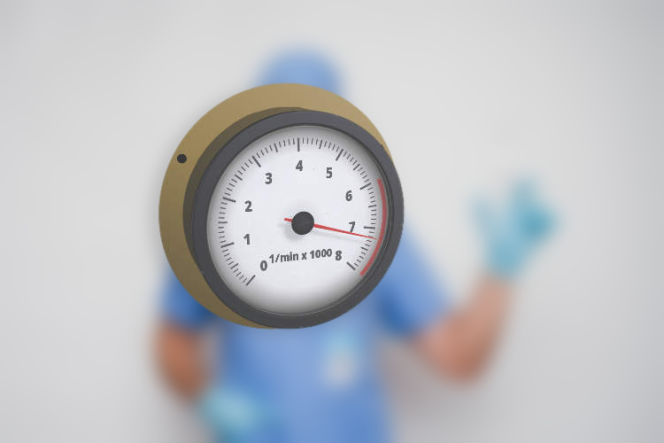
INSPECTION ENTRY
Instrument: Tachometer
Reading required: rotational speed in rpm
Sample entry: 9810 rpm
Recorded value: 7200 rpm
